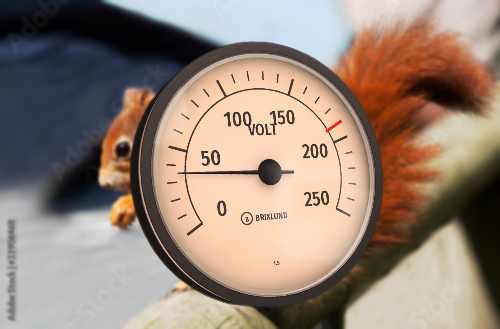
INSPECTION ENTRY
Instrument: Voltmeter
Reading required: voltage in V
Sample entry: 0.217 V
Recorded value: 35 V
